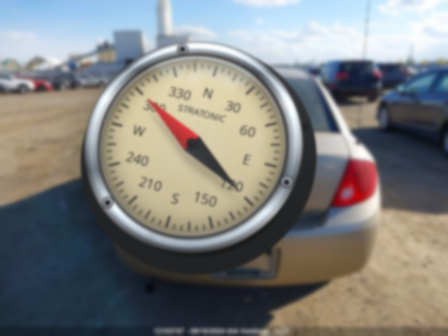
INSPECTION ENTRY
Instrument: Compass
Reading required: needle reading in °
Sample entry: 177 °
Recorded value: 300 °
